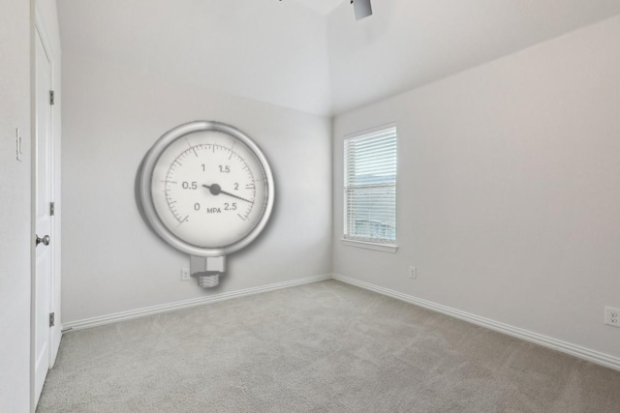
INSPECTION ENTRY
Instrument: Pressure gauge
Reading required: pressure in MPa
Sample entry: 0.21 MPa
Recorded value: 2.25 MPa
